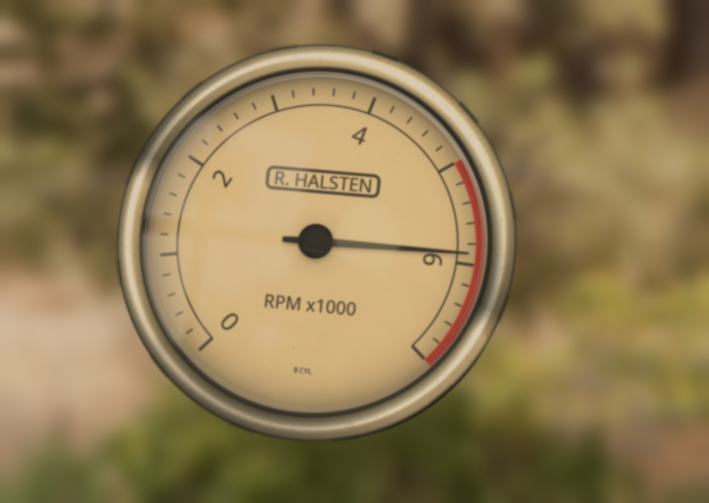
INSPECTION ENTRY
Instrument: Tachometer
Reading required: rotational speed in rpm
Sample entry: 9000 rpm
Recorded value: 5900 rpm
